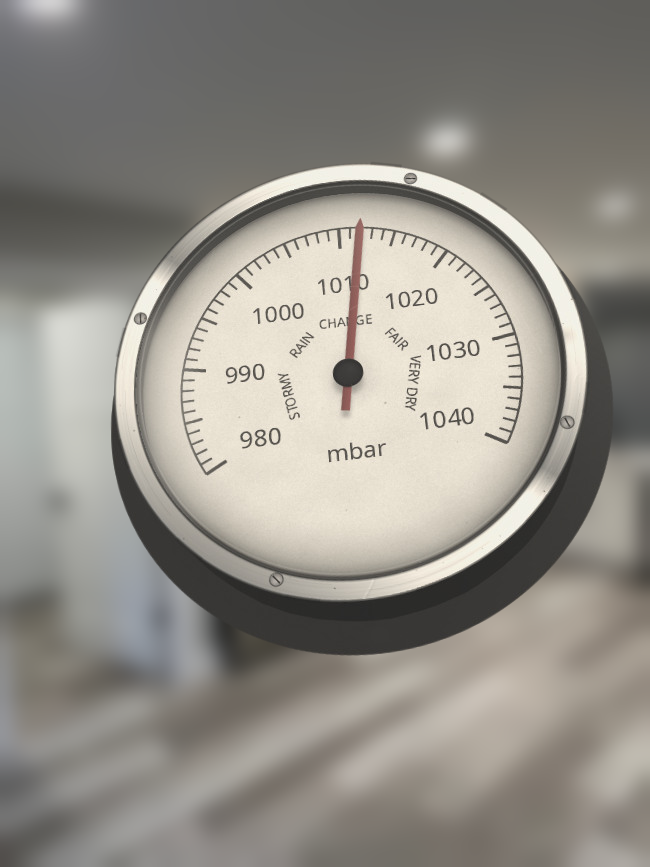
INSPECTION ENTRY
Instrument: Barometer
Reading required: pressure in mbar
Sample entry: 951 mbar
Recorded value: 1012 mbar
